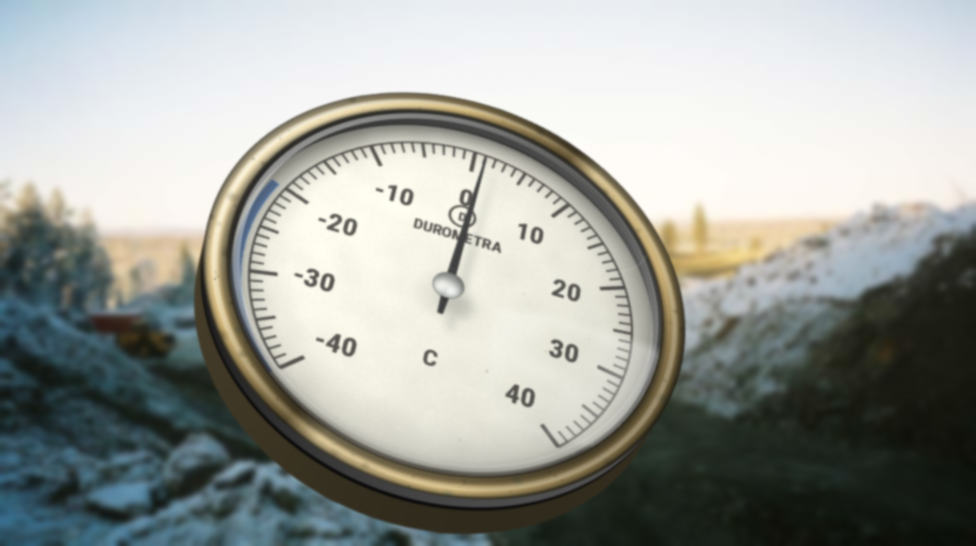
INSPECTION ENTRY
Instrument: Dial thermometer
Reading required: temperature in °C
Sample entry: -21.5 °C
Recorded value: 1 °C
